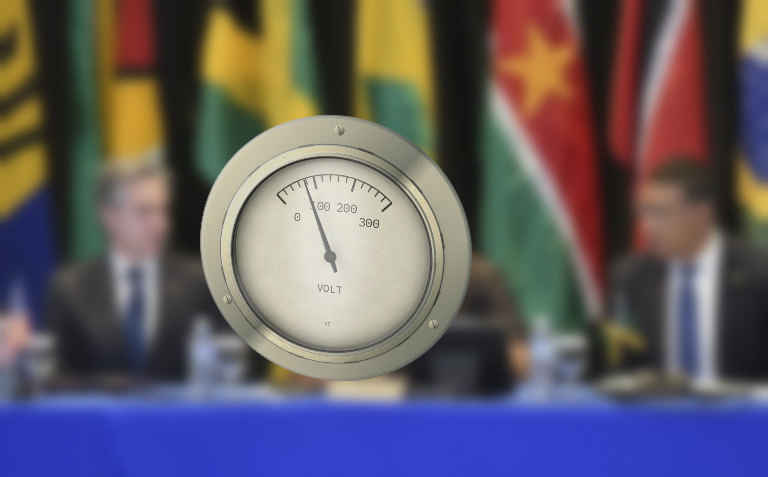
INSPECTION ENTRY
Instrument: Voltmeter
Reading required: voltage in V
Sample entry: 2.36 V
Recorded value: 80 V
